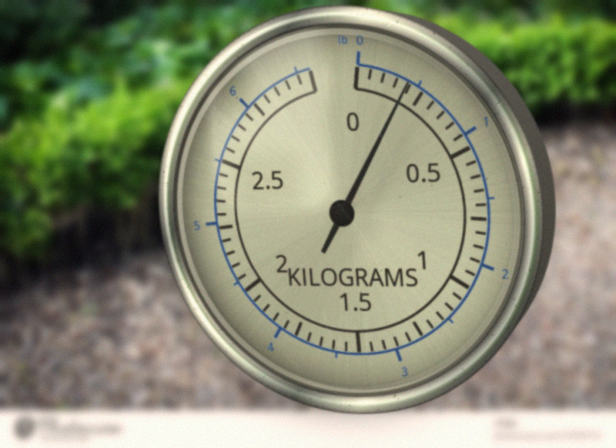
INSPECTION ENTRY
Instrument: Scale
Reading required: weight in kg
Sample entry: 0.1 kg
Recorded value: 0.2 kg
